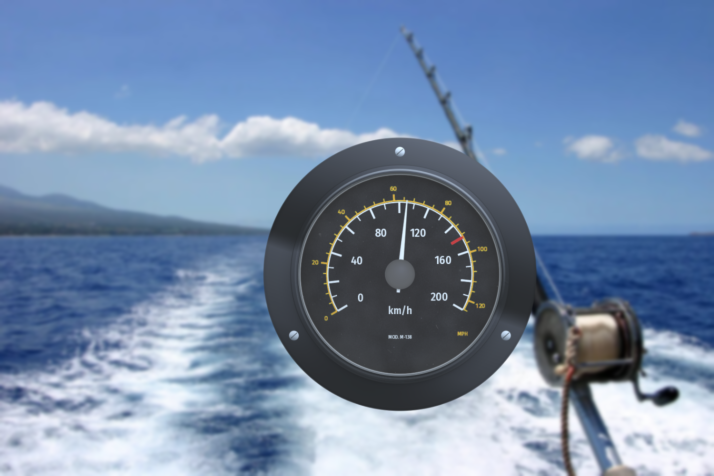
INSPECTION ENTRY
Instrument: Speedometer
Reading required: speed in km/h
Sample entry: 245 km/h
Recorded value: 105 km/h
